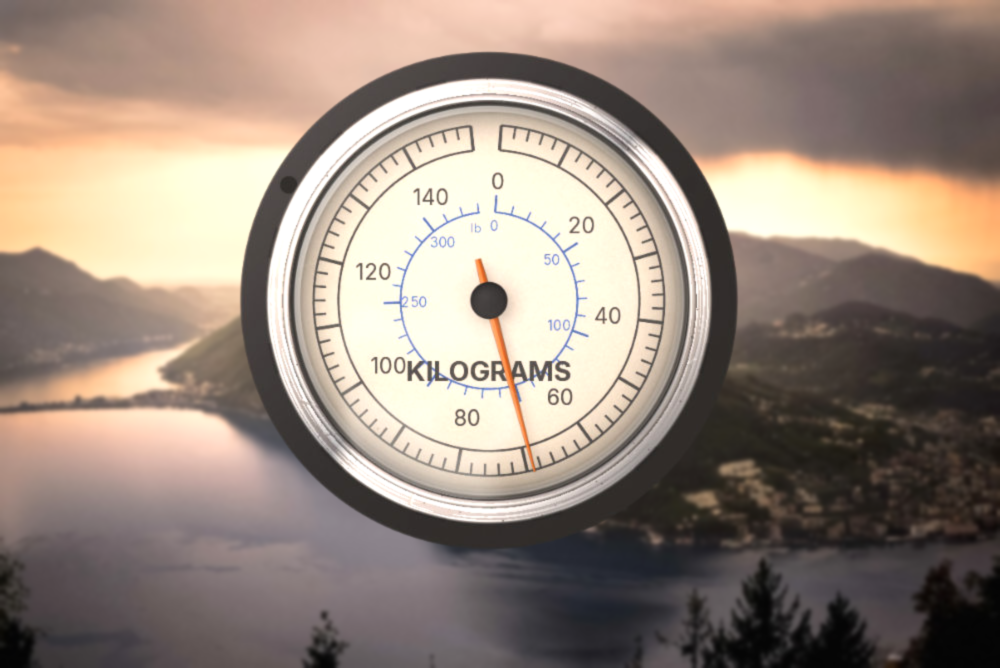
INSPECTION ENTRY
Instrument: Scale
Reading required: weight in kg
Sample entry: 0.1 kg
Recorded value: 69 kg
